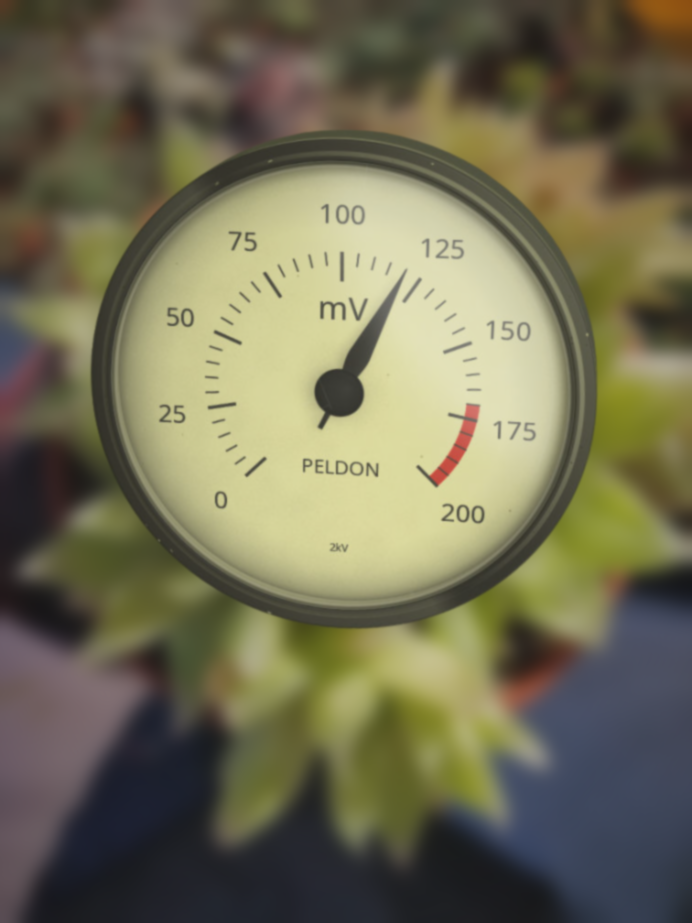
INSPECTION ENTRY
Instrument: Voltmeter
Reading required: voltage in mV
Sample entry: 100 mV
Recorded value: 120 mV
